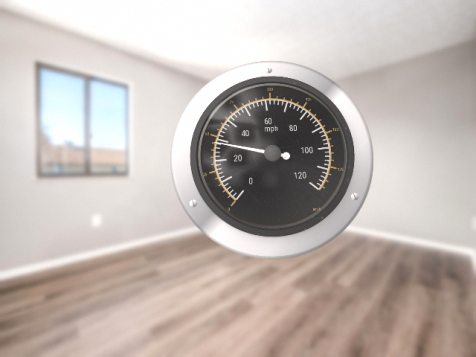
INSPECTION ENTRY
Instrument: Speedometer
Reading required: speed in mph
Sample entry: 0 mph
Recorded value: 28 mph
